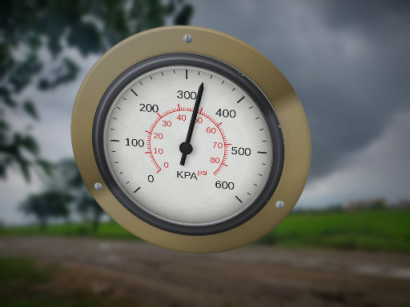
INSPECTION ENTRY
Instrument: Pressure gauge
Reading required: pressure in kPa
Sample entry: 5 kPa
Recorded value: 330 kPa
